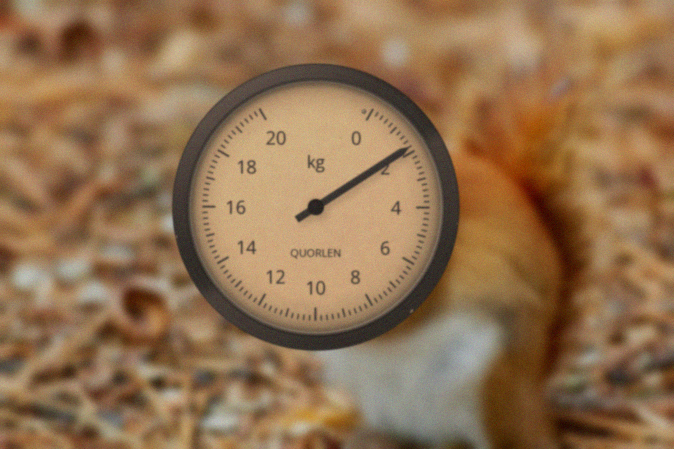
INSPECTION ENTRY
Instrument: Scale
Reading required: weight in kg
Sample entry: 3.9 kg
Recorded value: 1.8 kg
